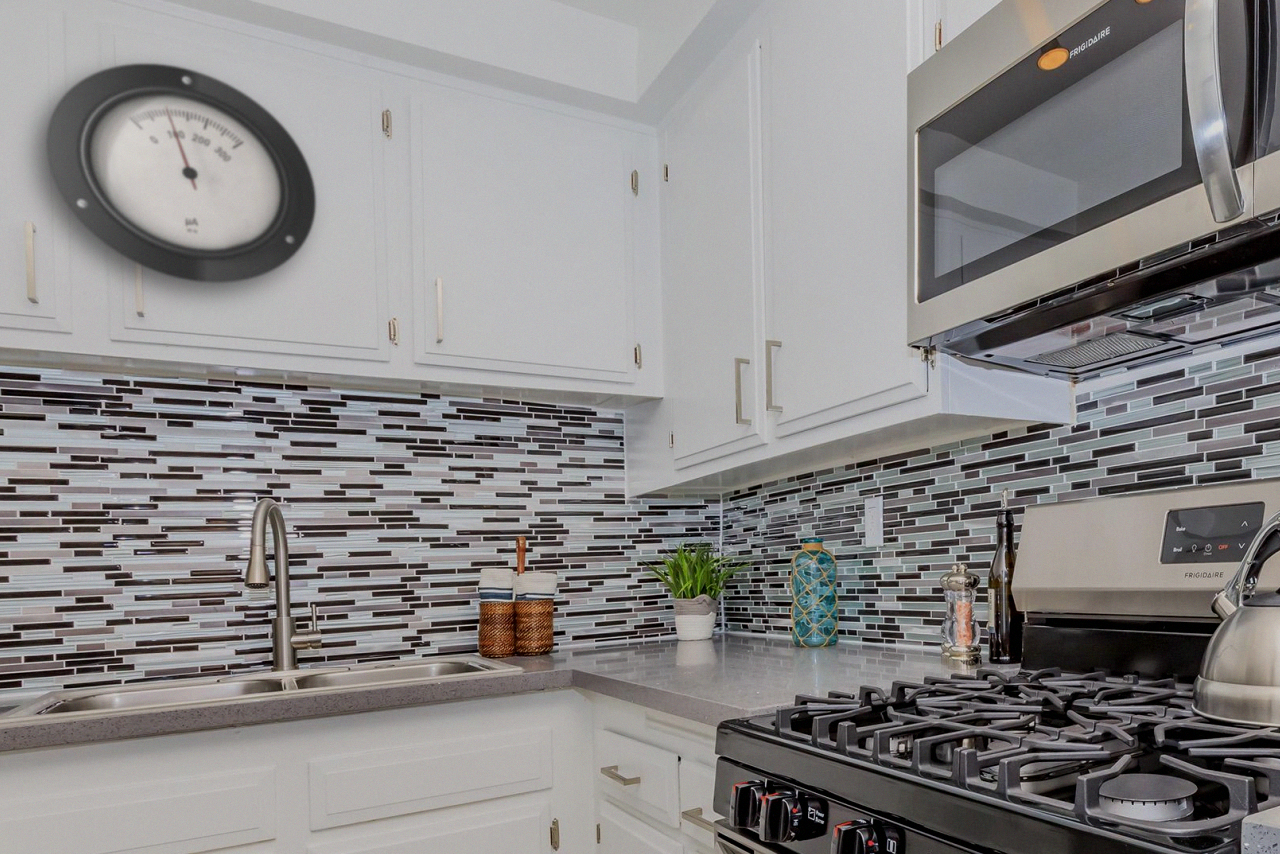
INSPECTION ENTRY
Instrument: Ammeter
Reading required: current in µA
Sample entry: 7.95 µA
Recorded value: 100 µA
